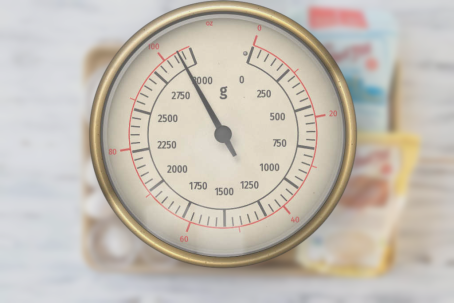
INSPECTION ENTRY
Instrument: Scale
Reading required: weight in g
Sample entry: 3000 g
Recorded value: 2925 g
